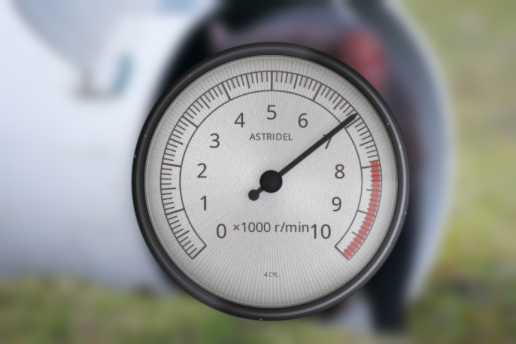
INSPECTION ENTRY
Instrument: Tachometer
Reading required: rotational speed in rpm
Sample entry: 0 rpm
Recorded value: 6900 rpm
